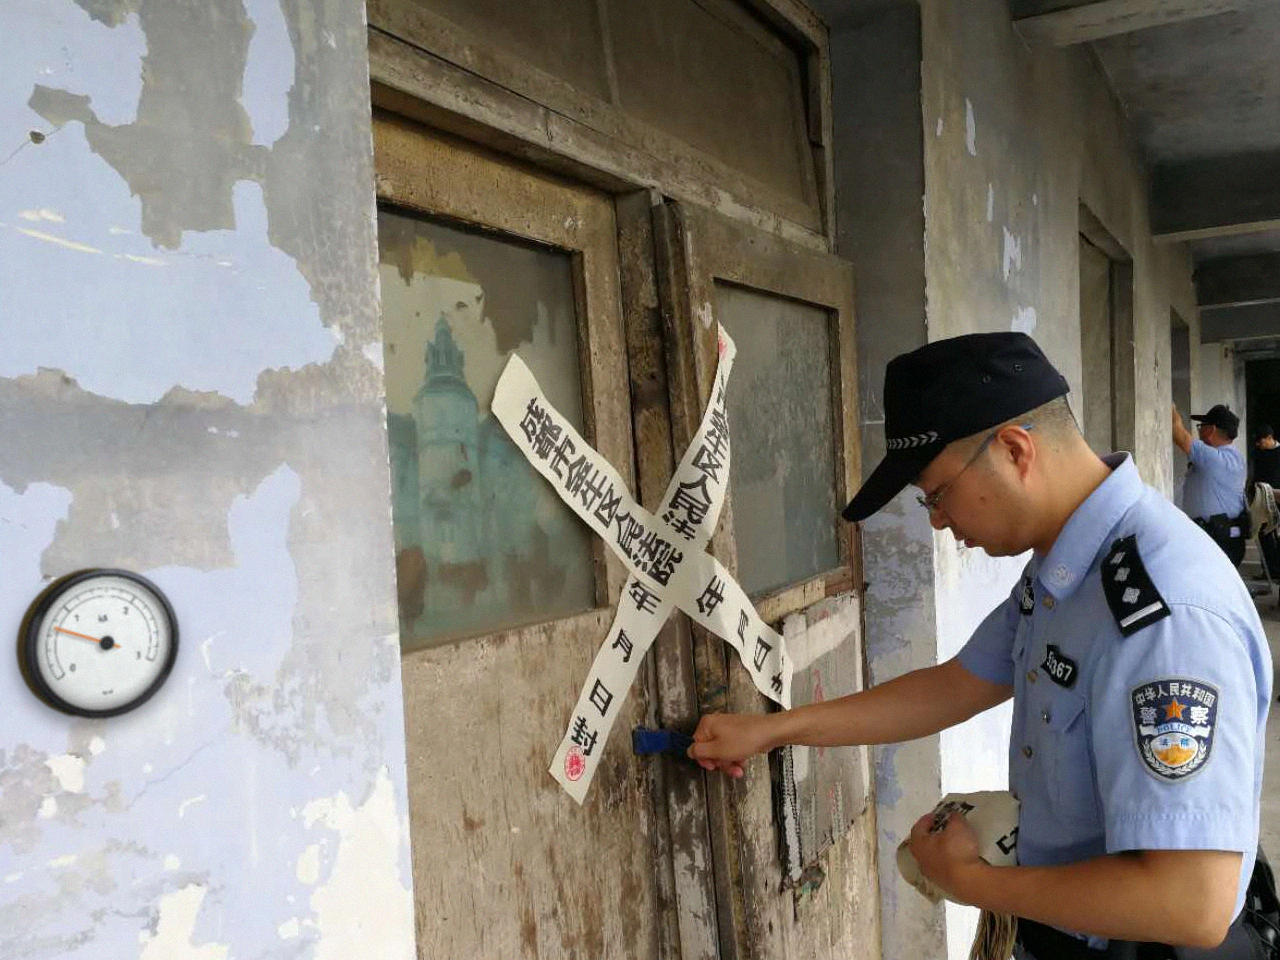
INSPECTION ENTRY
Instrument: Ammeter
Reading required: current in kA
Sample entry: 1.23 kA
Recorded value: 0.7 kA
